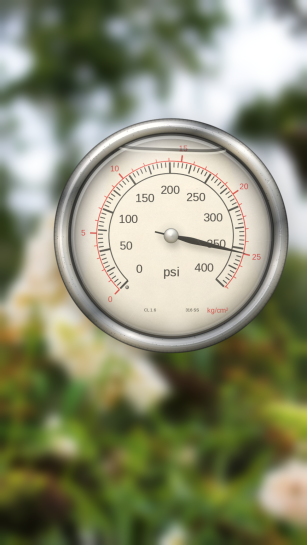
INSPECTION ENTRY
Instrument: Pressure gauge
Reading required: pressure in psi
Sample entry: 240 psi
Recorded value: 355 psi
